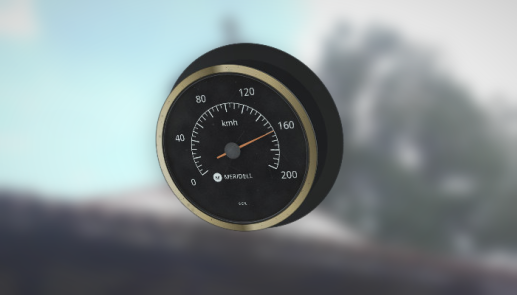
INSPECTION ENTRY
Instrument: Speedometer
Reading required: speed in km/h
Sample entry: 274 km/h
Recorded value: 160 km/h
